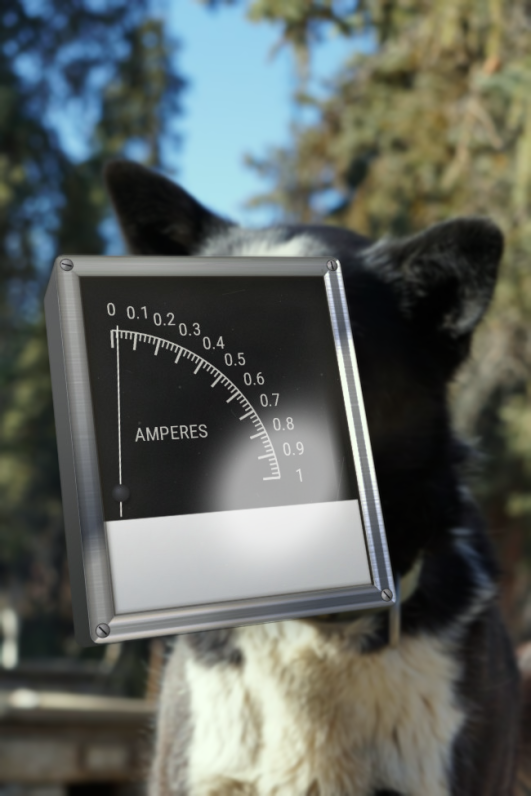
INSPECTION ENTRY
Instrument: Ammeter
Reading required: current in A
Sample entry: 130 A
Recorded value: 0.02 A
